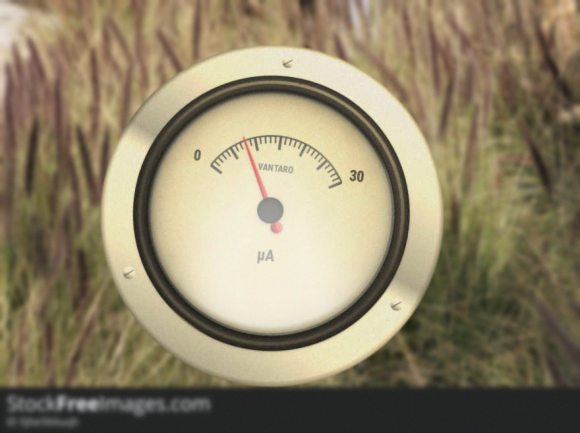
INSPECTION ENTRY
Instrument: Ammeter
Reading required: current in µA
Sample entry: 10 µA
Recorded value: 8 µA
